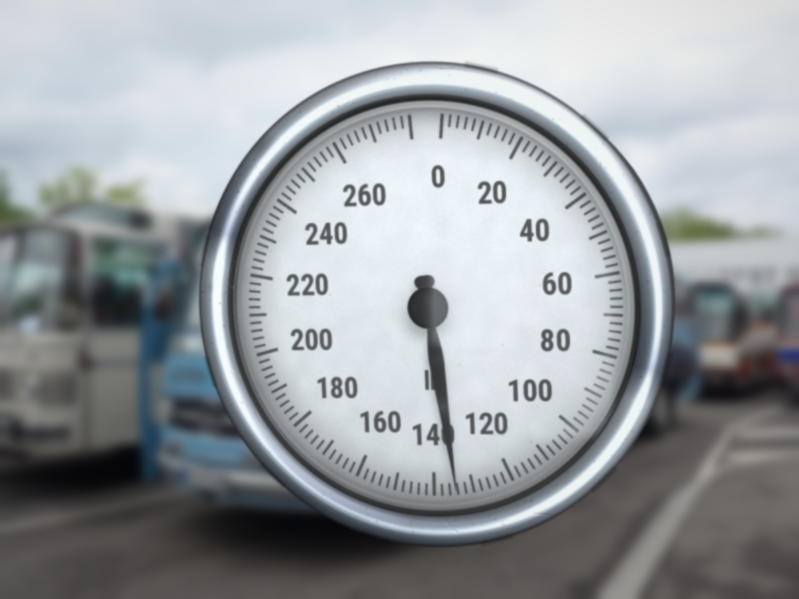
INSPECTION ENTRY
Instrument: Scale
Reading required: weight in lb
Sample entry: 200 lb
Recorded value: 134 lb
